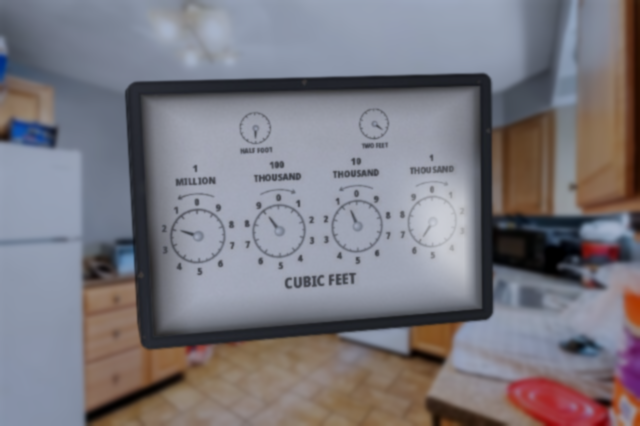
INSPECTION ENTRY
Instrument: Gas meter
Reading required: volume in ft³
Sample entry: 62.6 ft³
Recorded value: 190600 ft³
